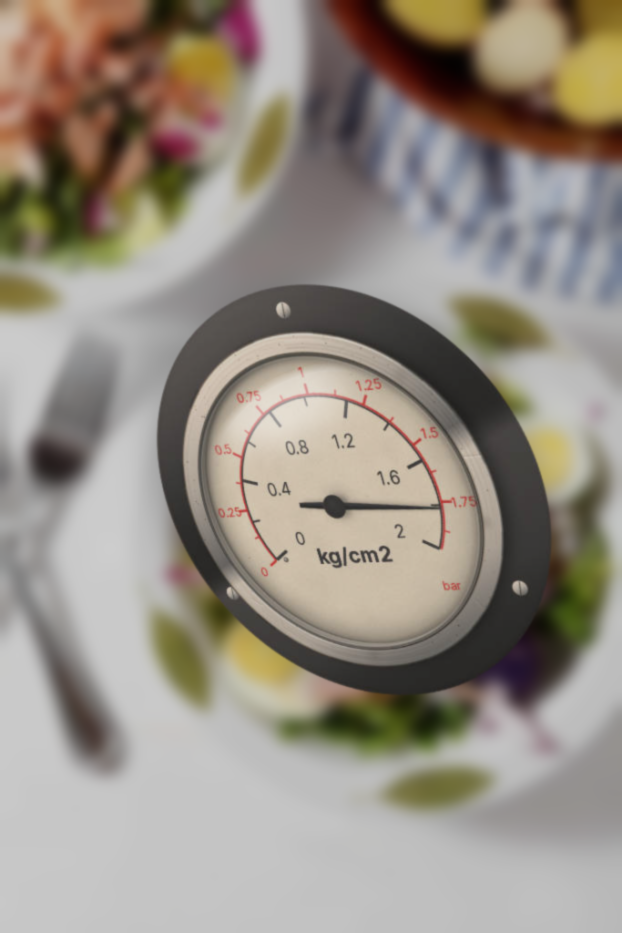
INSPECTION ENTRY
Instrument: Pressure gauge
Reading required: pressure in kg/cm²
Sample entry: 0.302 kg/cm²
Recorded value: 1.8 kg/cm²
